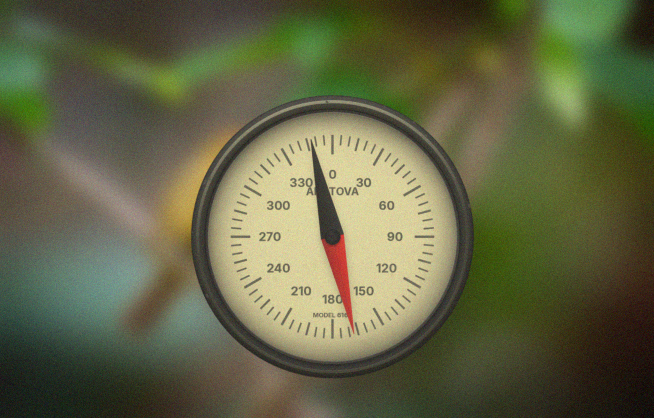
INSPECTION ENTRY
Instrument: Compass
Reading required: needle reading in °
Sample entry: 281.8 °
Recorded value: 167.5 °
